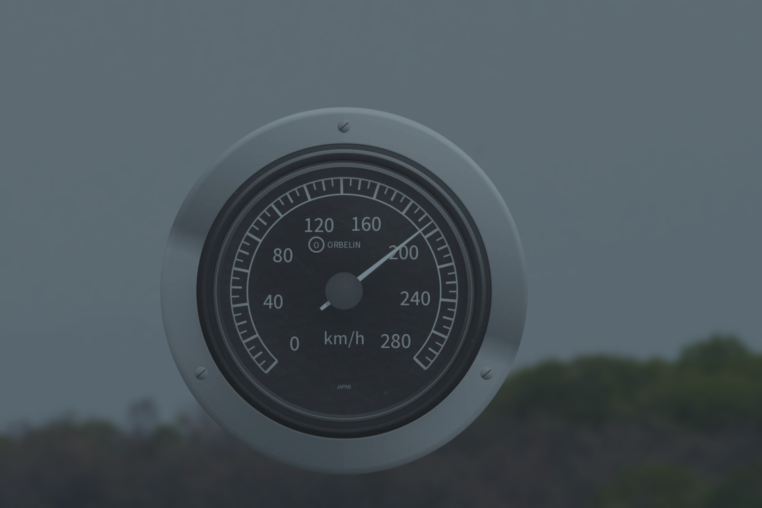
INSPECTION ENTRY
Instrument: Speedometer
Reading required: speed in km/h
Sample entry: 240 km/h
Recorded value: 195 km/h
